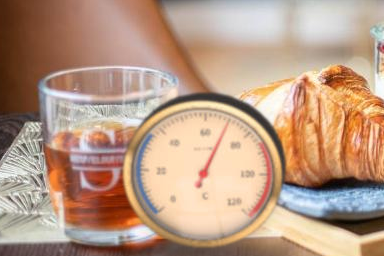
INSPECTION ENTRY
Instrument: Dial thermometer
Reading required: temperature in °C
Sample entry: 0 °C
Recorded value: 70 °C
